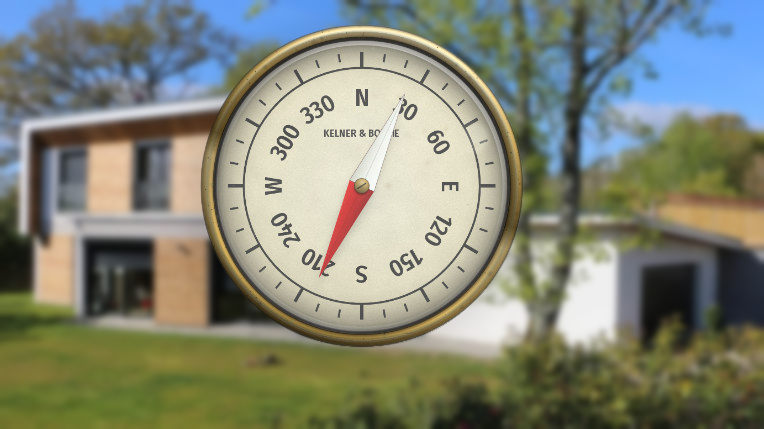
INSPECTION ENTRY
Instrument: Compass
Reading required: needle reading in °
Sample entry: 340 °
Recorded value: 205 °
